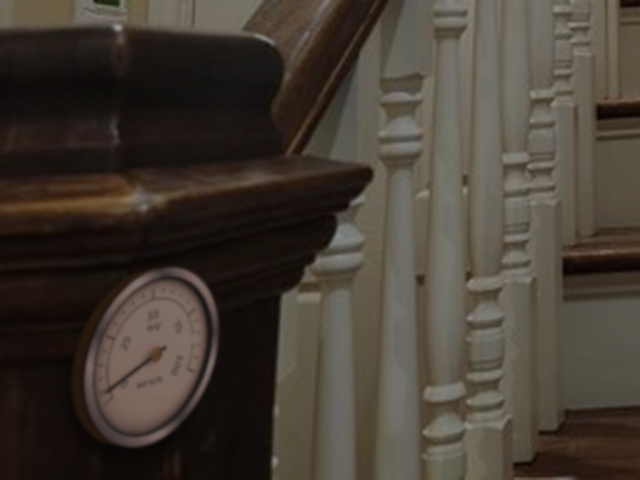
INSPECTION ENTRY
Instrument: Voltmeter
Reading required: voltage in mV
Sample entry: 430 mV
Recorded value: 5 mV
